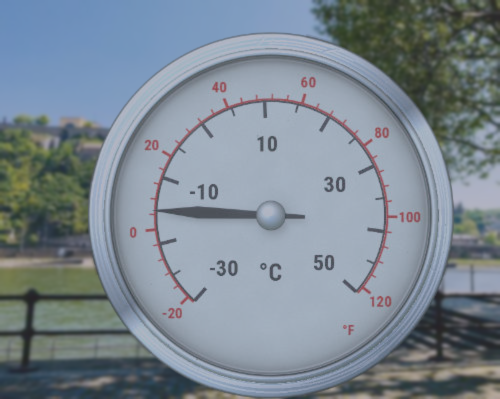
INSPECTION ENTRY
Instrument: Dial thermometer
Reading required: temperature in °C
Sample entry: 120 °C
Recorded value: -15 °C
